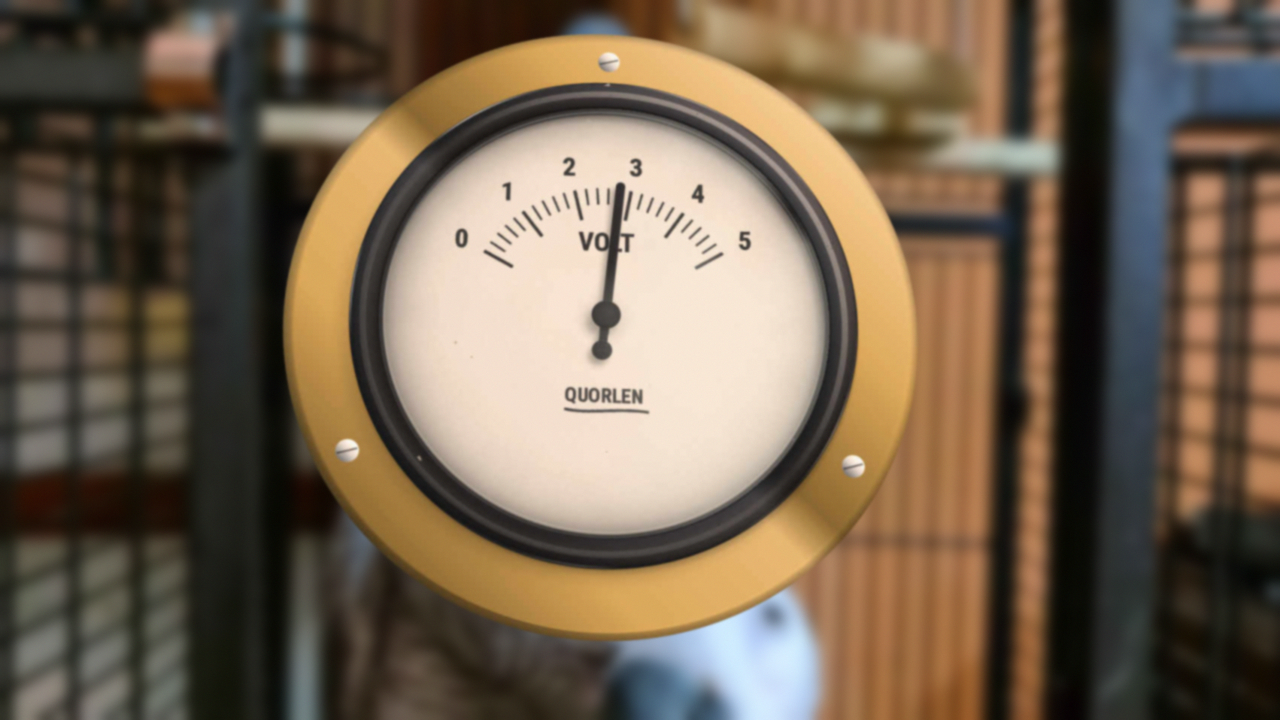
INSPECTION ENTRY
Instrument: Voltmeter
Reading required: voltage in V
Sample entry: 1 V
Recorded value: 2.8 V
